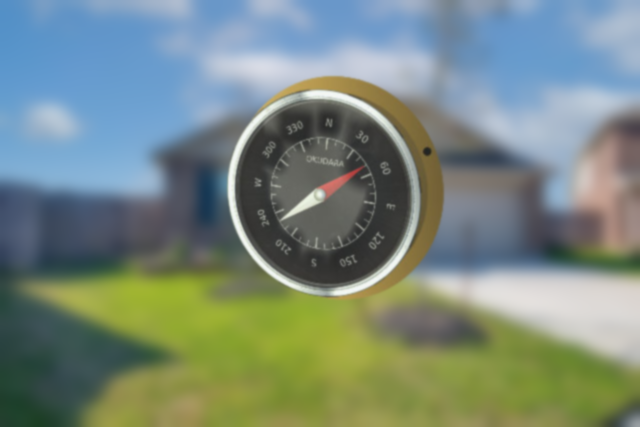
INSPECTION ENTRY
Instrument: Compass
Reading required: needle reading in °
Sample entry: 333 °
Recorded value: 50 °
